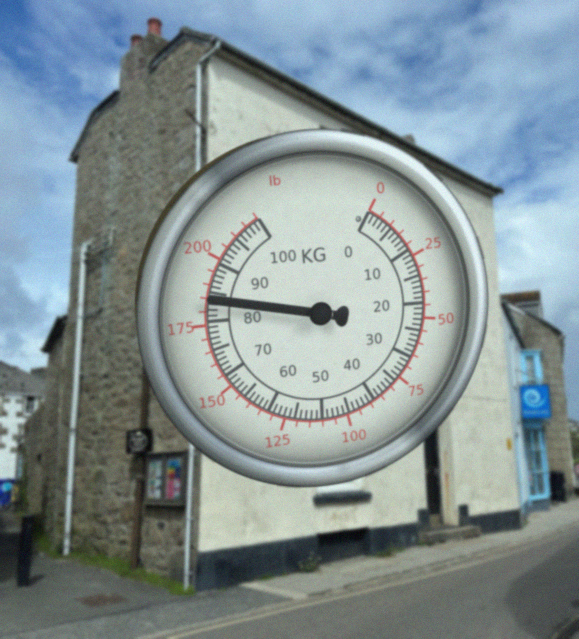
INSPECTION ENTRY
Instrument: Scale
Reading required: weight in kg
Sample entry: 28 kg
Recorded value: 84 kg
